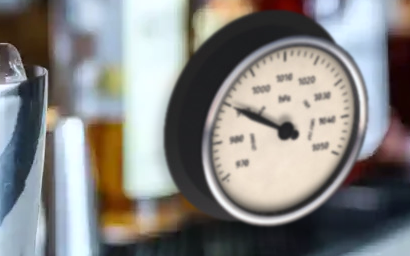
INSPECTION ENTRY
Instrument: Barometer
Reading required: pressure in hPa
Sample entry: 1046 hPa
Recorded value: 990 hPa
